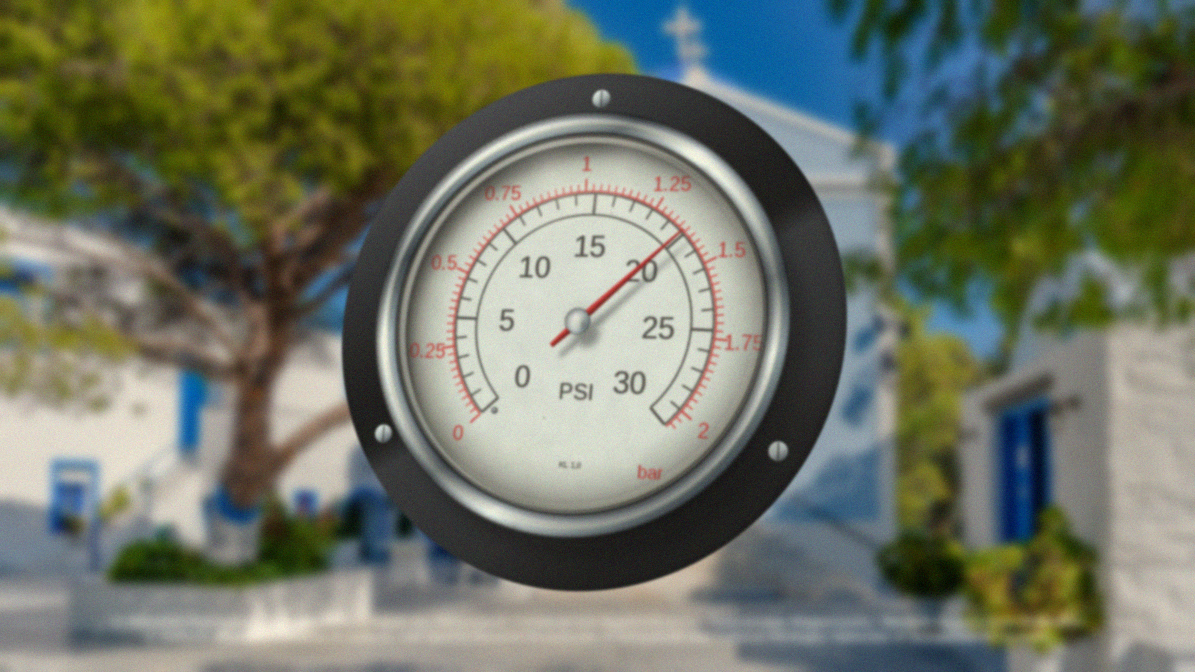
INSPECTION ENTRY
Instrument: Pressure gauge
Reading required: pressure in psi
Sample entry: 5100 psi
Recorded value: 20 psi
